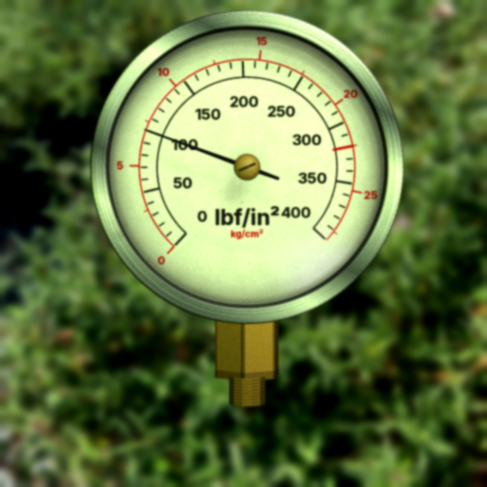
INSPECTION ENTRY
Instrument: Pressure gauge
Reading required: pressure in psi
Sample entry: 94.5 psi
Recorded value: 100 psi
